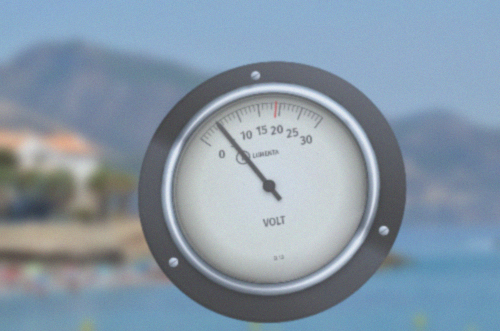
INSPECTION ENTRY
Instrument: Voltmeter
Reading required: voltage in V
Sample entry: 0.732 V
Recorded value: 5 V
